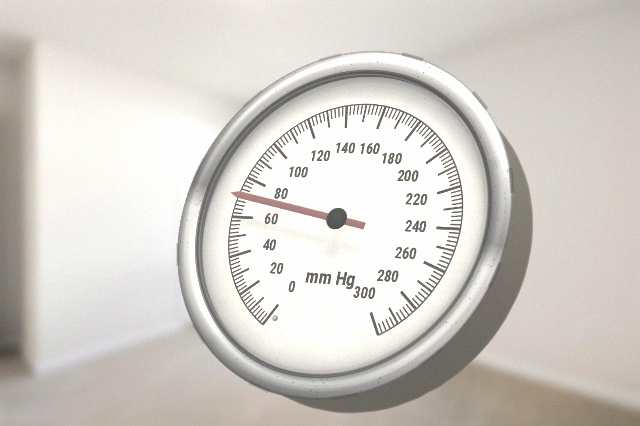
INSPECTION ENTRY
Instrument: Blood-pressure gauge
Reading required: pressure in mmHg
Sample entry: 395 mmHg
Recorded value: 70 mmHg
